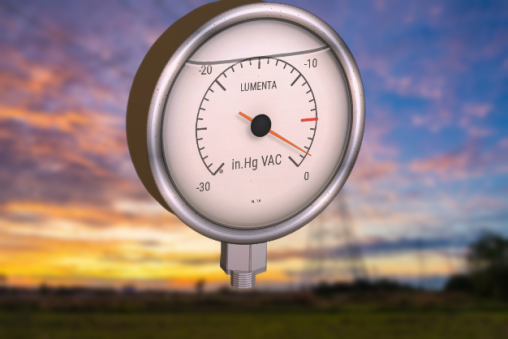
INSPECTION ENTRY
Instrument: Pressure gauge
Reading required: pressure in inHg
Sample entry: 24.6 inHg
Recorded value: -1.5 inHg
